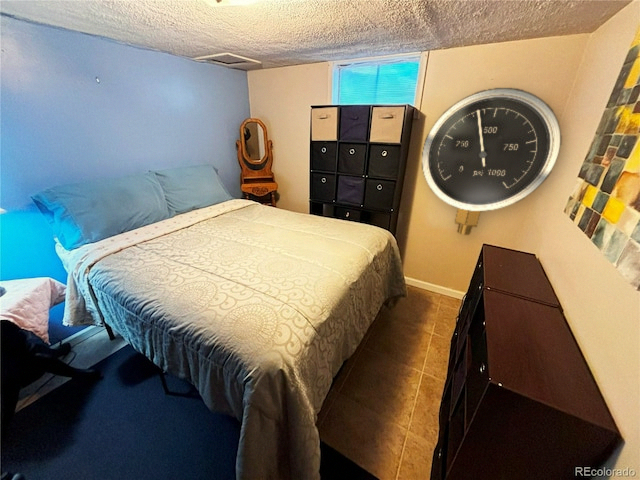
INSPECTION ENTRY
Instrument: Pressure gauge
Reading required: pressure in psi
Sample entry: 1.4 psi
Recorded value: 425 psi
